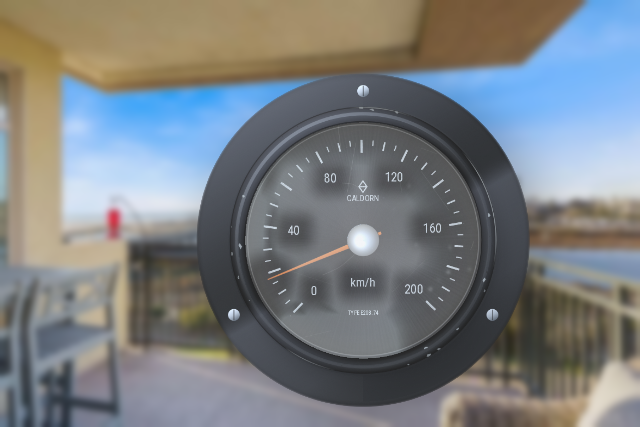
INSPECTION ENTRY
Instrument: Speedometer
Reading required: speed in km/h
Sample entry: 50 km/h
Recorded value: 17.5 km/h
